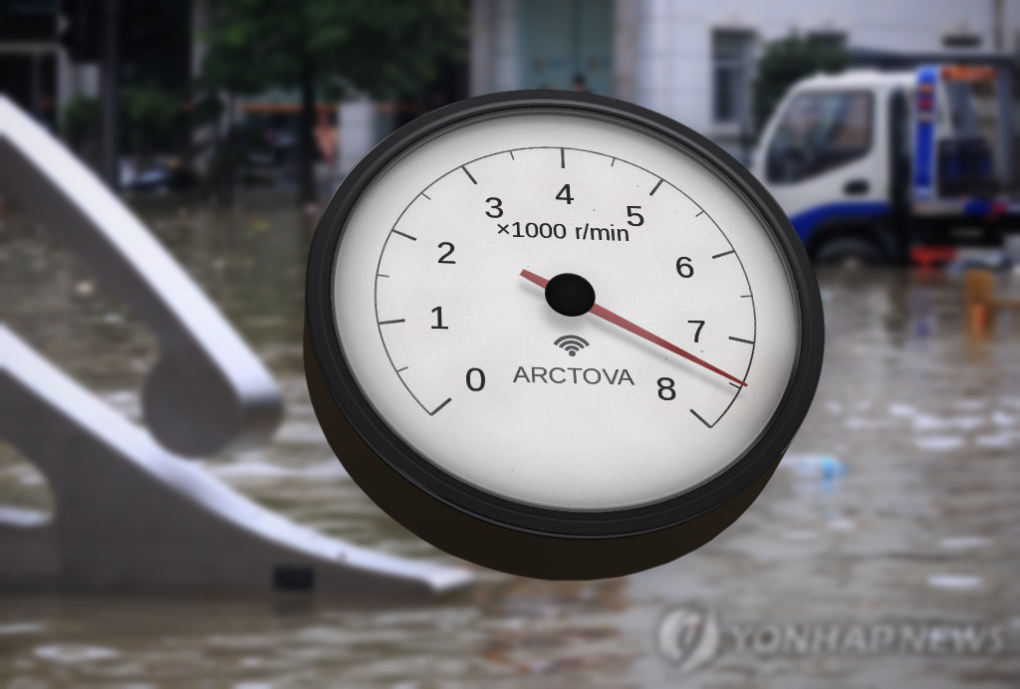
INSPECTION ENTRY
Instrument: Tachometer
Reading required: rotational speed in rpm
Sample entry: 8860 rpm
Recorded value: 7500 rpm
